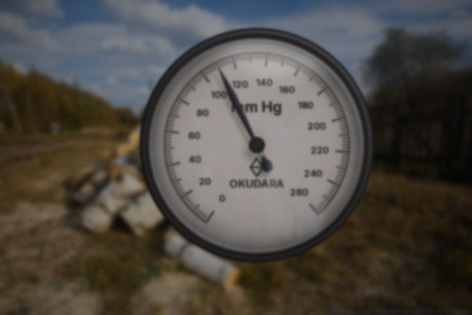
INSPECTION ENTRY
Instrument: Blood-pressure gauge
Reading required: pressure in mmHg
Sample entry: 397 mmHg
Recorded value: 110 mmHg
